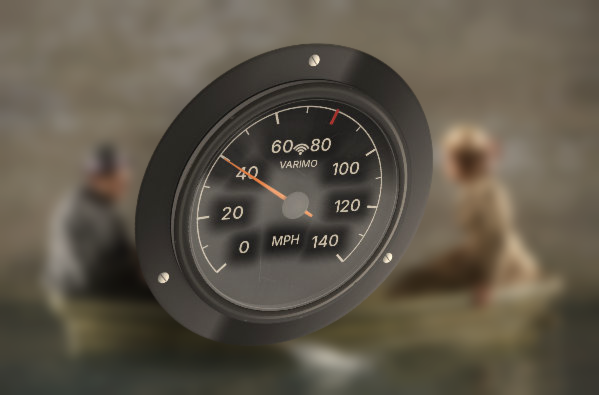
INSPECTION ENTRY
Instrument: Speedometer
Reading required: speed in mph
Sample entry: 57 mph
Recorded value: 40 mph
